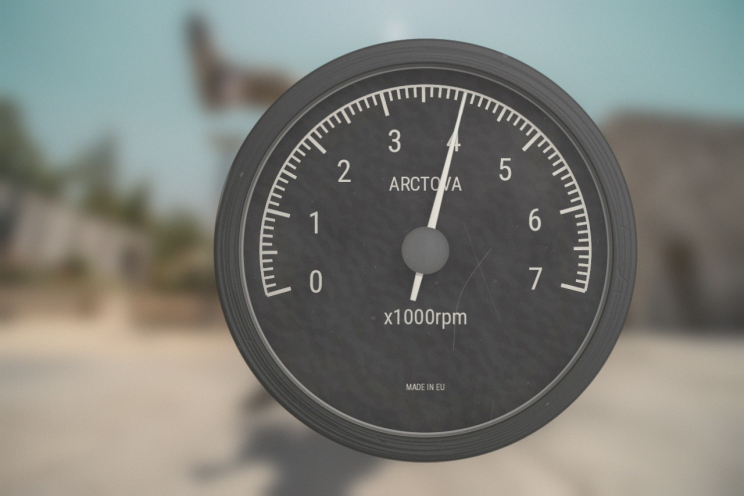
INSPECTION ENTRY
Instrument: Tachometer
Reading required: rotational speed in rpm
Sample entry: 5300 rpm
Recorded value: 4000 rpm
